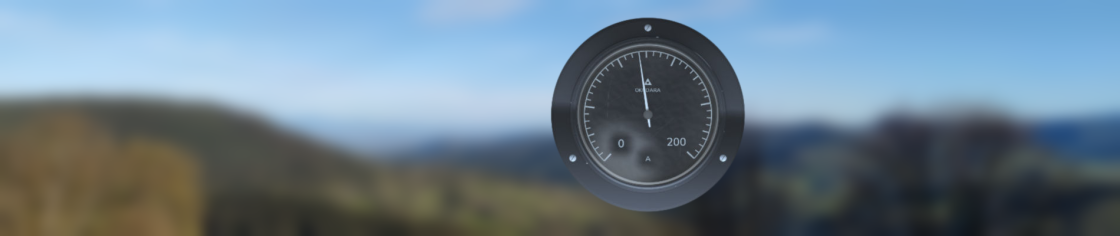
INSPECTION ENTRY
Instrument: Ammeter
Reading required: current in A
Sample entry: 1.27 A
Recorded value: 95 A
